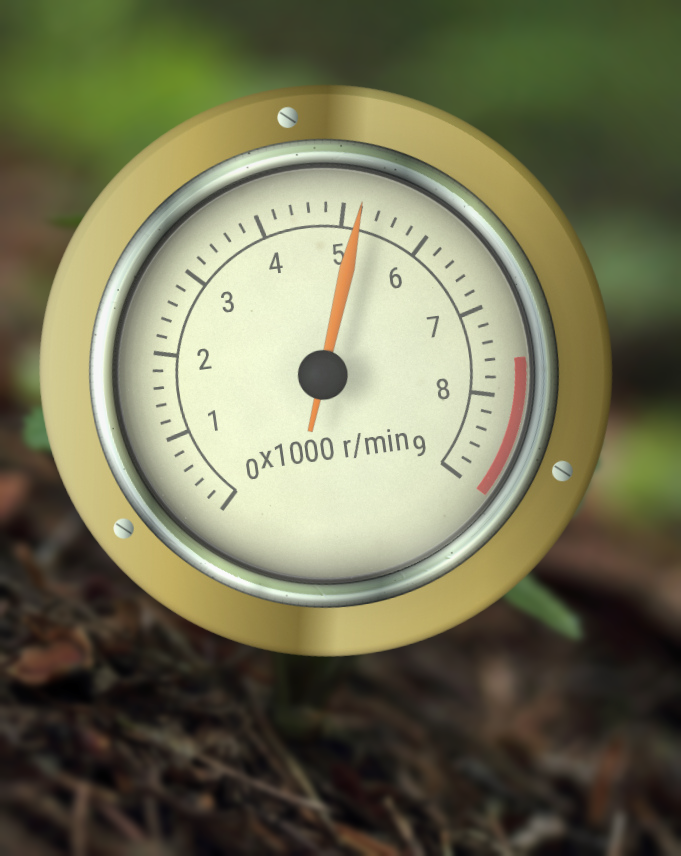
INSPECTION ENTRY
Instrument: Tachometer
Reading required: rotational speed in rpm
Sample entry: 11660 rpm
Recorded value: 5200 rpm
